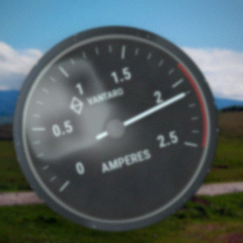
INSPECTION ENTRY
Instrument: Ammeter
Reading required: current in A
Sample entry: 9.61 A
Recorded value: 2.1 A
